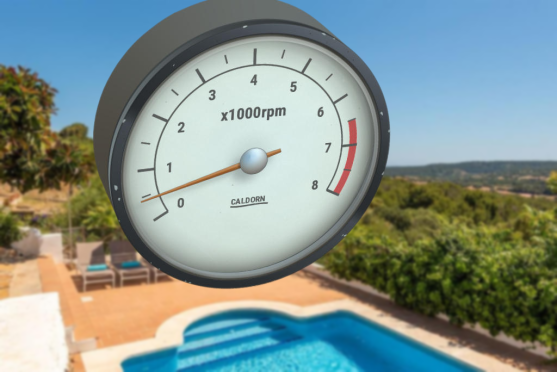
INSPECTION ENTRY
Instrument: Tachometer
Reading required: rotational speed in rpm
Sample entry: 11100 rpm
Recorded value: 500 rpm
